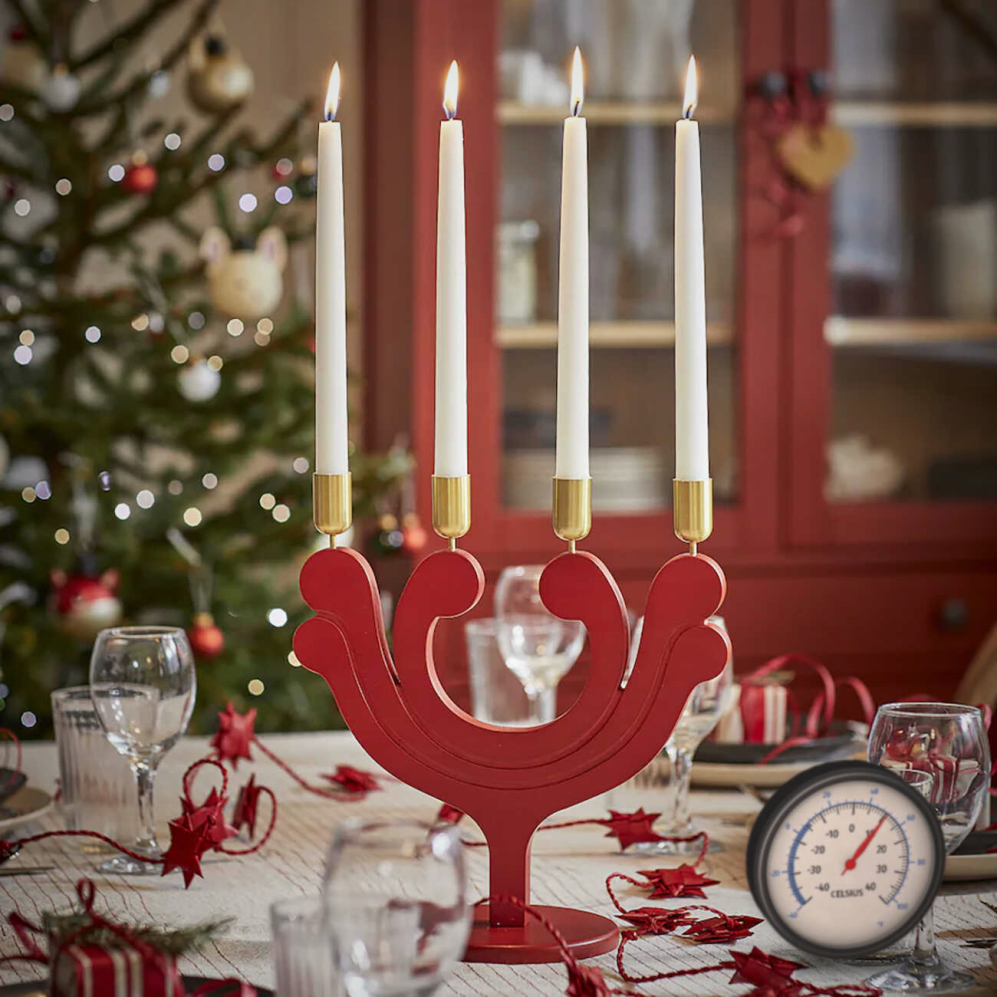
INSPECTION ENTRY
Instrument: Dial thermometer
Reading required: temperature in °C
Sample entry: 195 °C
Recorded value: 10 °C
